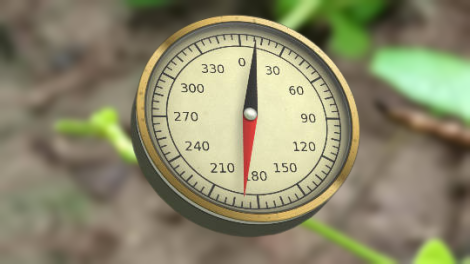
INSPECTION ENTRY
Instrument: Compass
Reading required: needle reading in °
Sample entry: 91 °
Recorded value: 190 °
